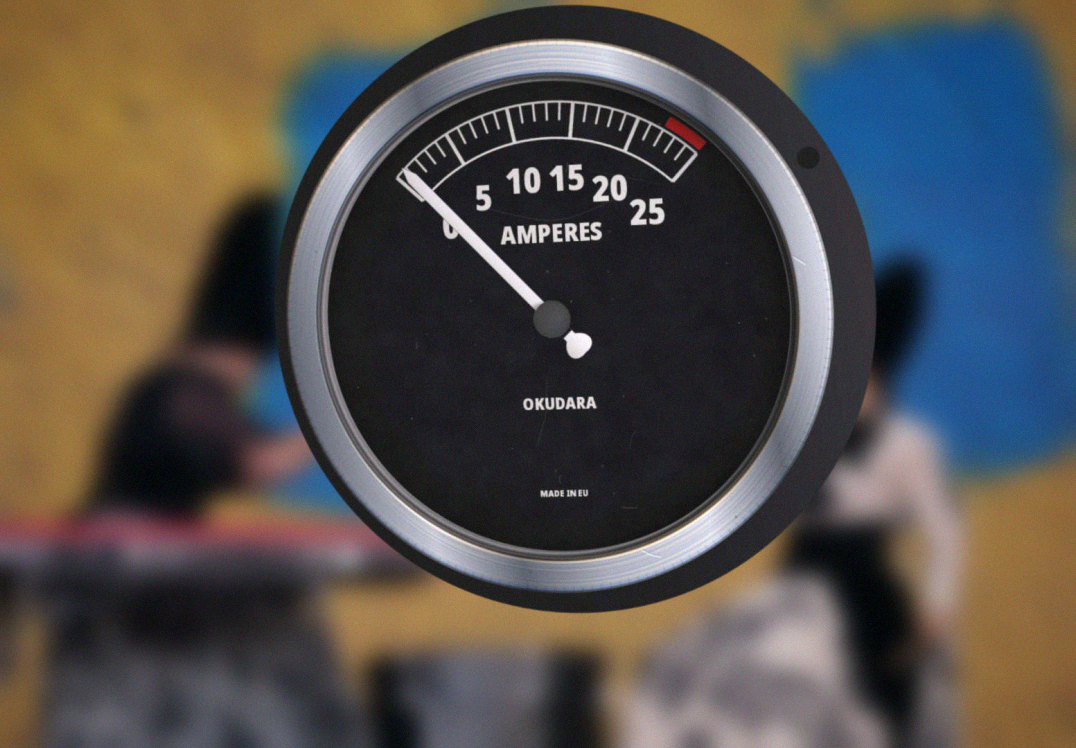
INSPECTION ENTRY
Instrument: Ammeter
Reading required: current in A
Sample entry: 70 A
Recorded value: 1 A
